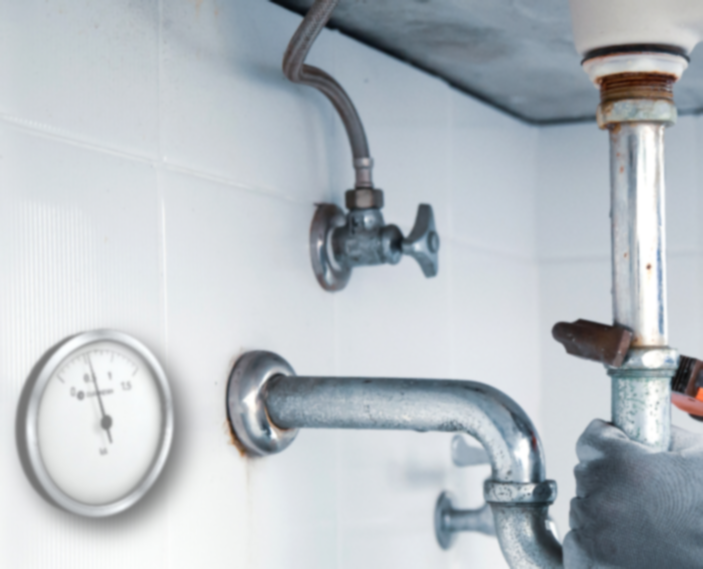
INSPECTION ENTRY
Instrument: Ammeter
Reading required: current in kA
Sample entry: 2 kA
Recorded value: 0.5 kA
